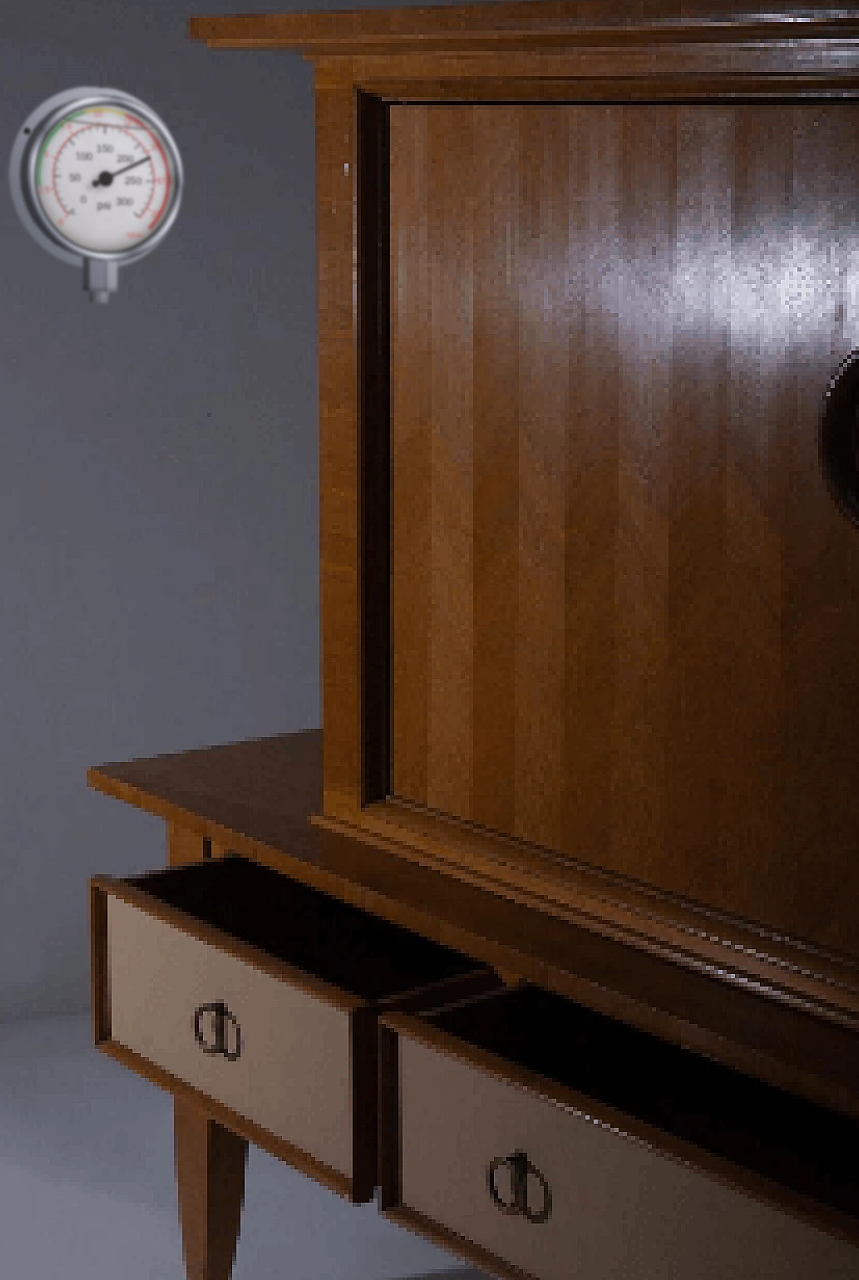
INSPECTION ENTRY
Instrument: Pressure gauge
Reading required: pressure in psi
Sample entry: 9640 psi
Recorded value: 220 psi
